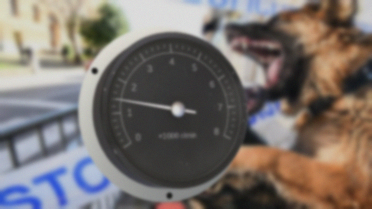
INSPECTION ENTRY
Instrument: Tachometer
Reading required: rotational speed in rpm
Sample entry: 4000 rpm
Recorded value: 1400 rpm
